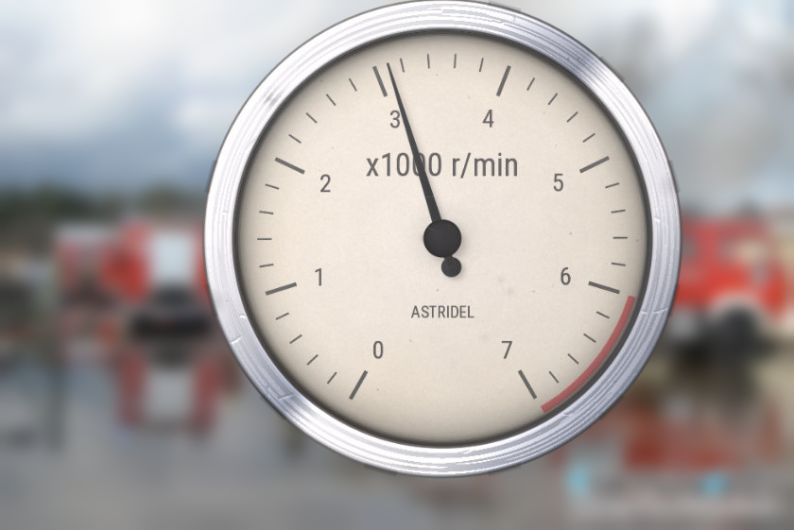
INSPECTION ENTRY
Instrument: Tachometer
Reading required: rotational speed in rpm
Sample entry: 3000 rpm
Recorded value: 3100 rpm
